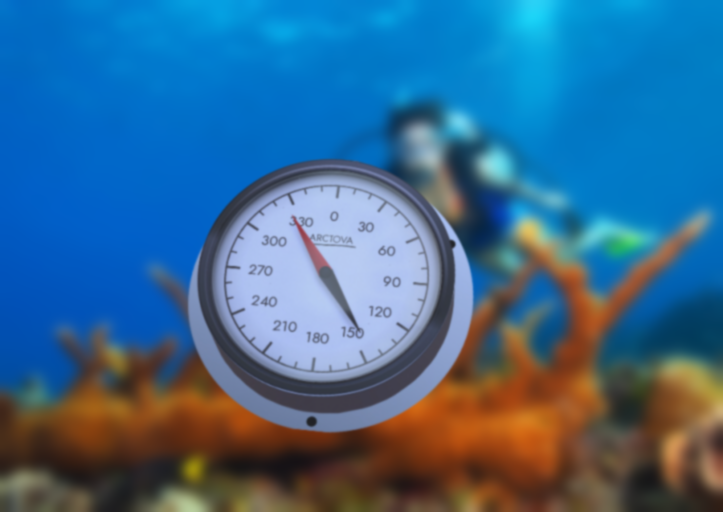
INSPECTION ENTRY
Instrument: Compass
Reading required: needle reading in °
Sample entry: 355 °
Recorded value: 325 °
